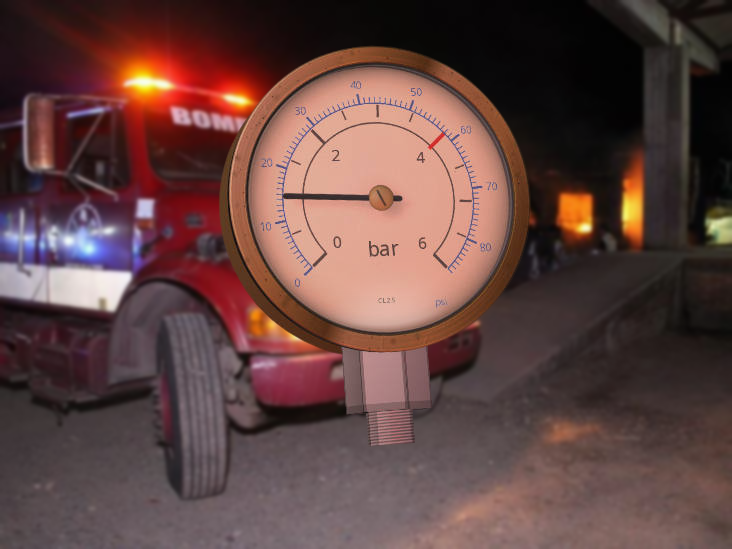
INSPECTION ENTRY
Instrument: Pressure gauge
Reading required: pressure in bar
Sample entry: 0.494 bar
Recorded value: 1 bar
